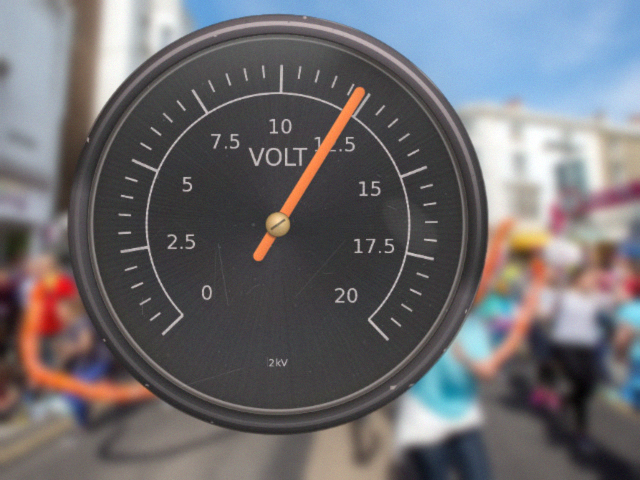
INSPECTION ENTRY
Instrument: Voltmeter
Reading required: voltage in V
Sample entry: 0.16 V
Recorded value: 12.25 V
